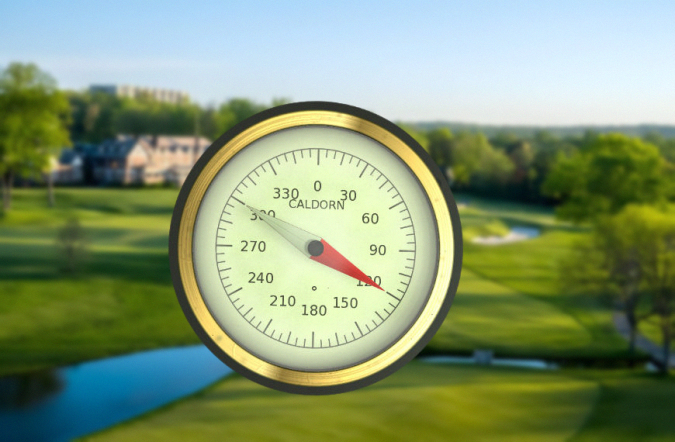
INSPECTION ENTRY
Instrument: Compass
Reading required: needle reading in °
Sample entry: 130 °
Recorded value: 120 °
